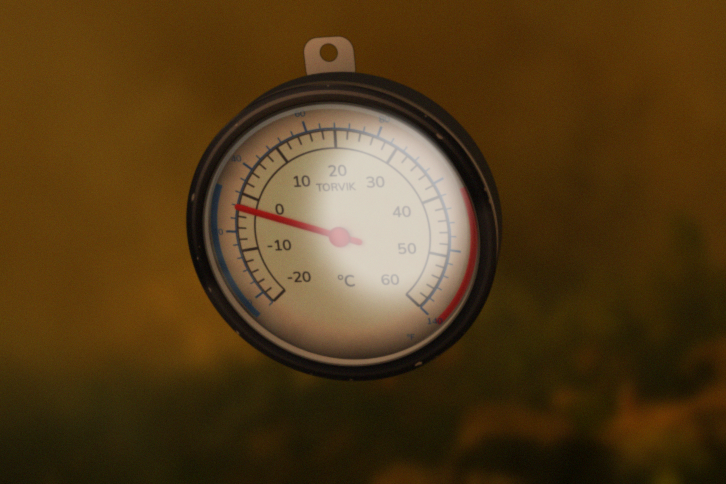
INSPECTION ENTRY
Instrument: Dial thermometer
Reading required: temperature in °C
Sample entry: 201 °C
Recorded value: -2 °C
